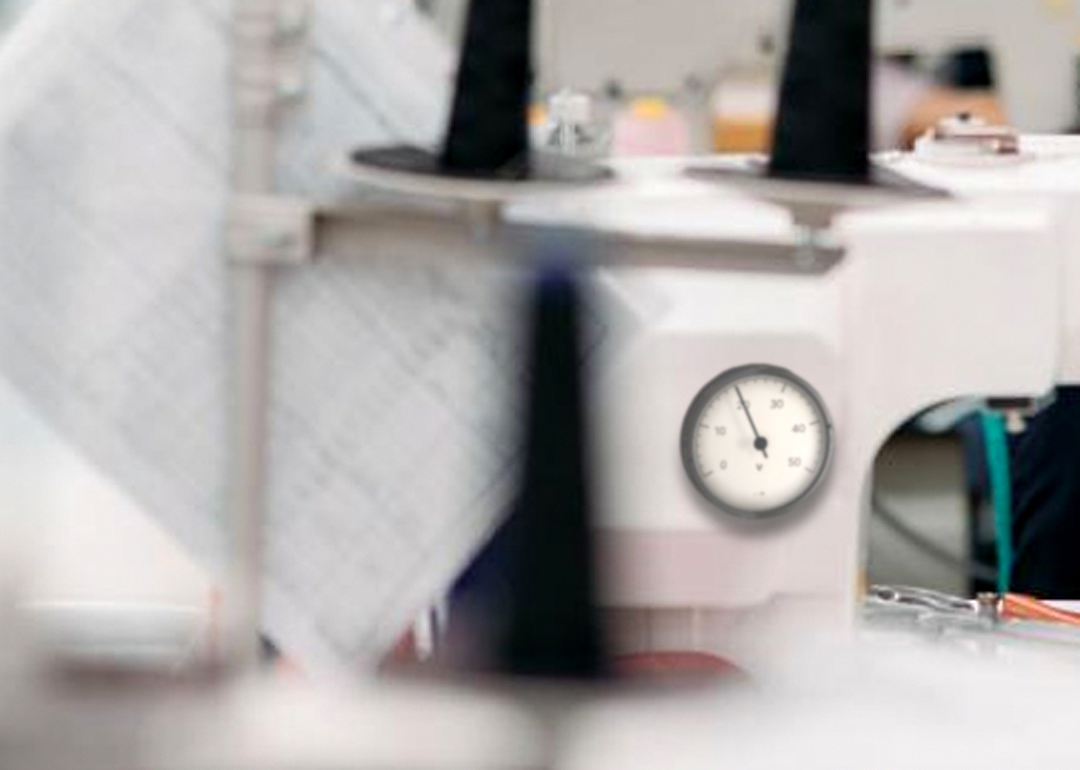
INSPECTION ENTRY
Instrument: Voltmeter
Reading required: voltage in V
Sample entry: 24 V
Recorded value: 20 V
